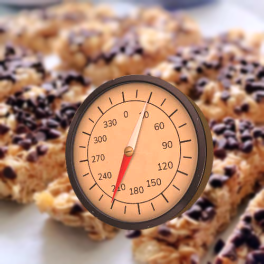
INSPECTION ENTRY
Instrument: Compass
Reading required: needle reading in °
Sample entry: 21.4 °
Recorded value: 210 °
